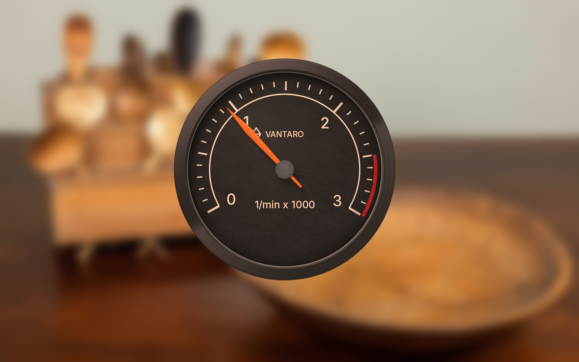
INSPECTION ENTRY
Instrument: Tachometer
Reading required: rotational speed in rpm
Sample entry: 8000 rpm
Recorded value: 950 rpm
